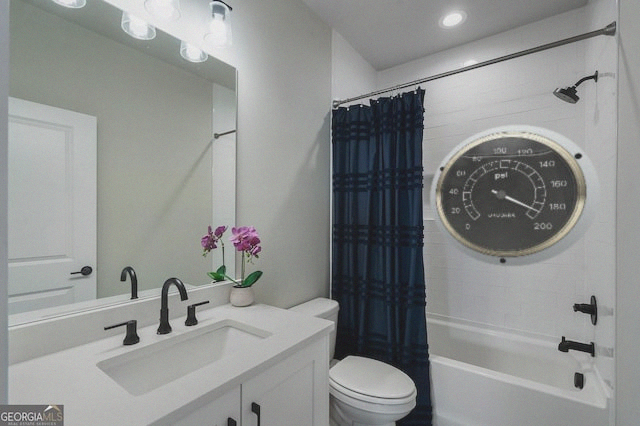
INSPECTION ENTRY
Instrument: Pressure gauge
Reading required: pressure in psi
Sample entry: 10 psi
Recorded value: 190 psi
